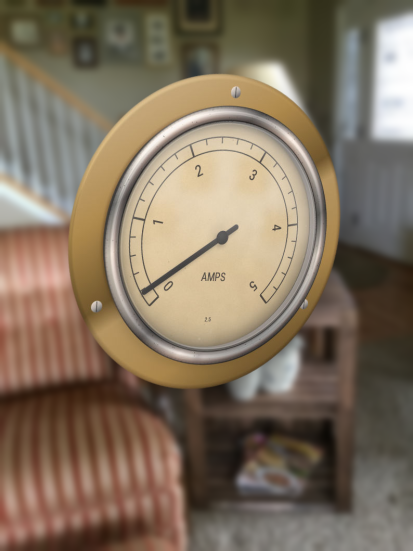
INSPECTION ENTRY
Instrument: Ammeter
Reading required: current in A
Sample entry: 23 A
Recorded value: 0.2 A
